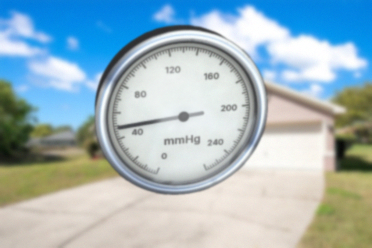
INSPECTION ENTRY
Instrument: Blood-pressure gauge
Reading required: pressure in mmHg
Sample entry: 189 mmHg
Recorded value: 50 mmHg
